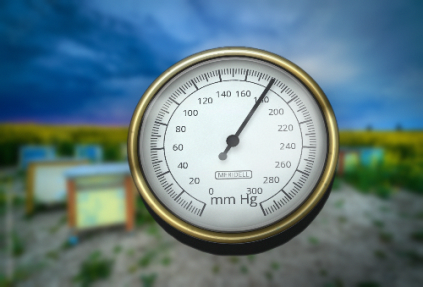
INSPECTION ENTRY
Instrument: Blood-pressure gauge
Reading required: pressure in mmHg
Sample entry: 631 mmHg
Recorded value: 180 mmHg
